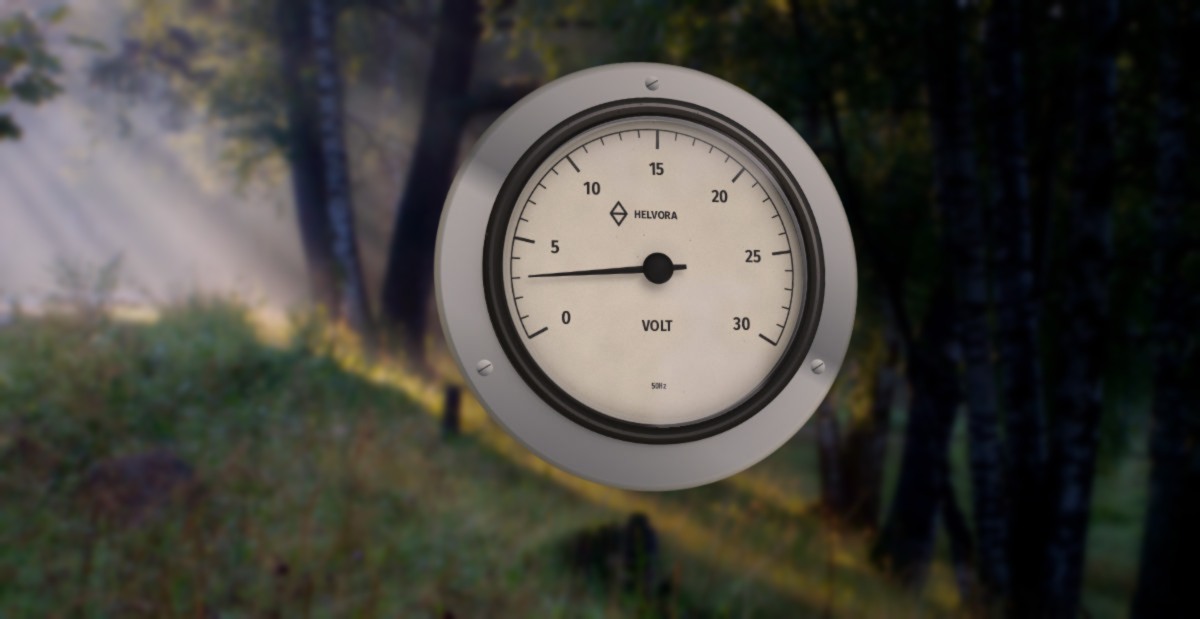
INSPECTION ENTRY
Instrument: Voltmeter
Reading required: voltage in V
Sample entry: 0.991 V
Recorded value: 3 V
